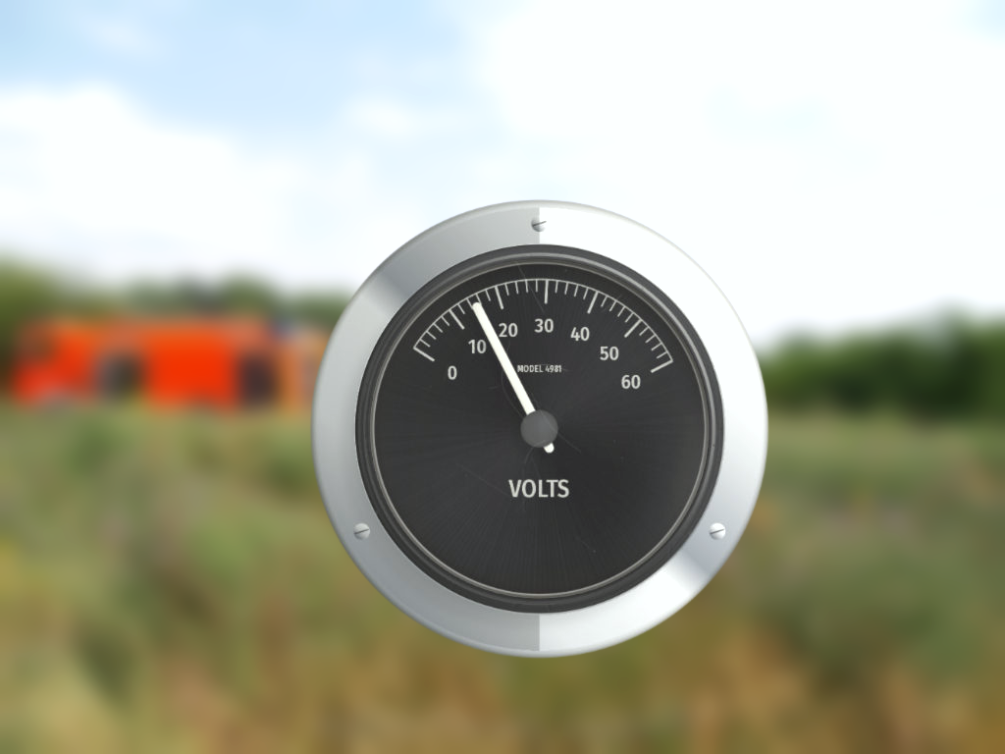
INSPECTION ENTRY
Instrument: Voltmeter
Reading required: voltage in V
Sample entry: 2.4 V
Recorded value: 15 V
